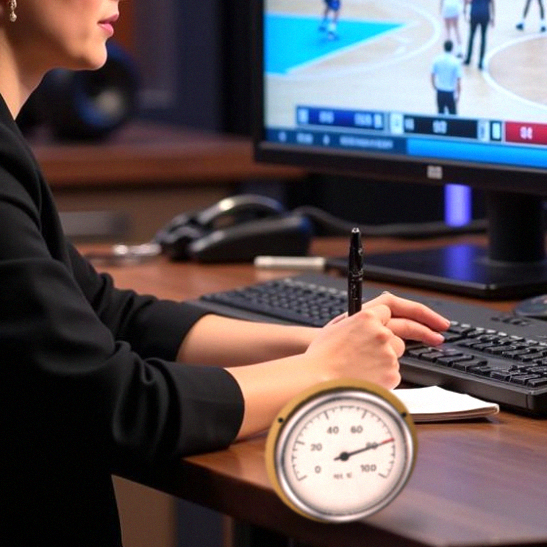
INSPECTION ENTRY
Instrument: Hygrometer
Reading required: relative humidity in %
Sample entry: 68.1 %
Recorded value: 80 %
